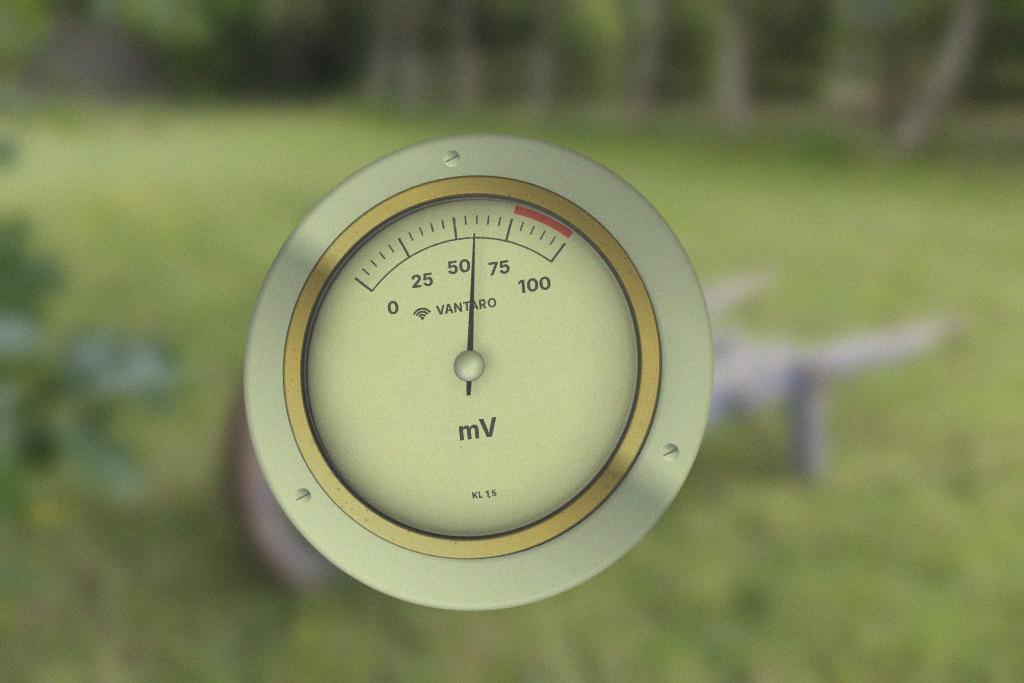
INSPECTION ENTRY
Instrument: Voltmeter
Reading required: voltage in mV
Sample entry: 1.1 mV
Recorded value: 60 mV
